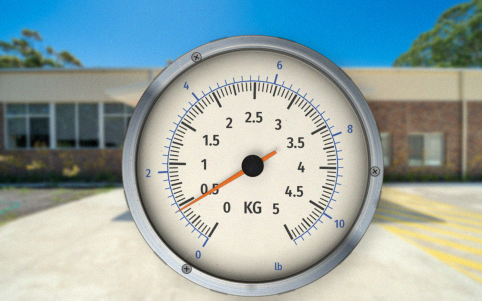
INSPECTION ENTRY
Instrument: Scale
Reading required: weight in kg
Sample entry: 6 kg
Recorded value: 0.45 kg
